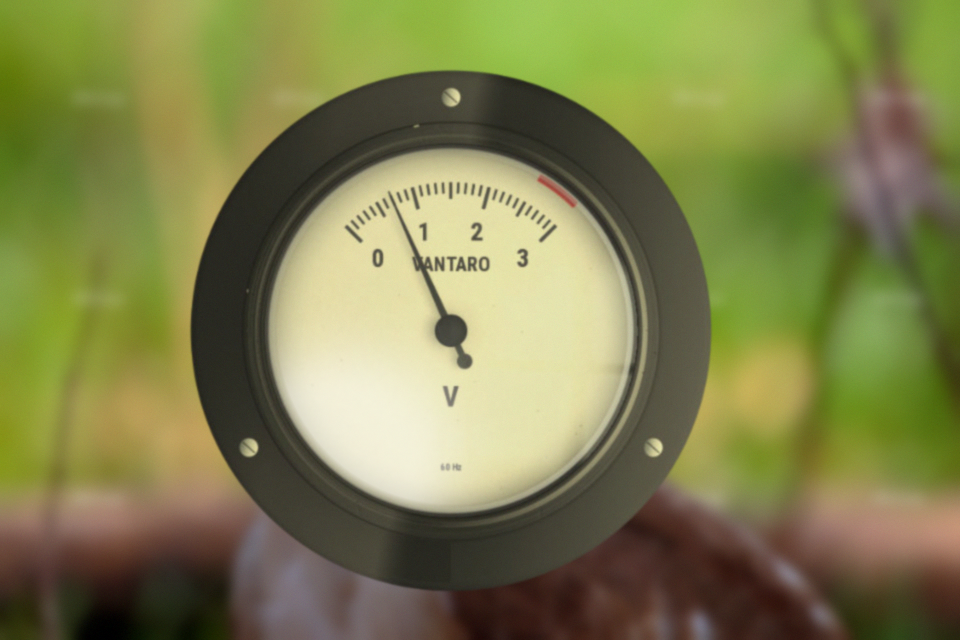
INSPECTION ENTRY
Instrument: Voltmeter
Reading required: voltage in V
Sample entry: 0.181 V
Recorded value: 0.7 V
